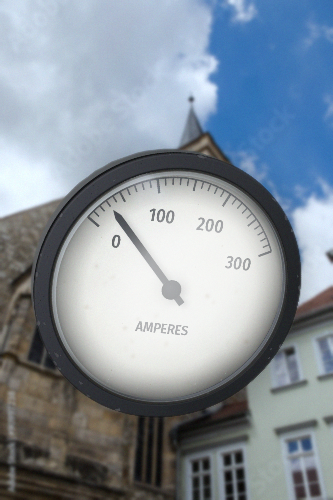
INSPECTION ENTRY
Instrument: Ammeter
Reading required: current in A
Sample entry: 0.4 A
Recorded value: 30 A
